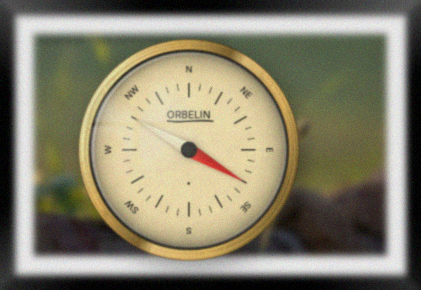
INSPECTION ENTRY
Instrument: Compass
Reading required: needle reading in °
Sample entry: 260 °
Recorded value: 120 °
